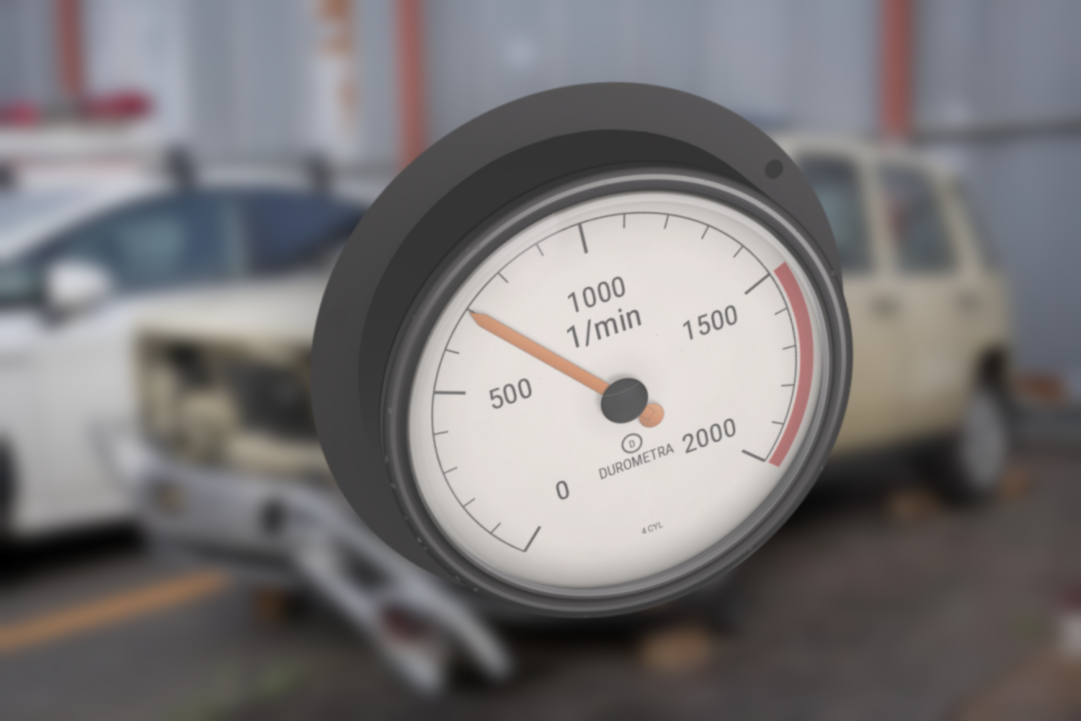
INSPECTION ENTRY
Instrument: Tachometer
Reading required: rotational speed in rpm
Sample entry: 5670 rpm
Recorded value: 700 rpm
